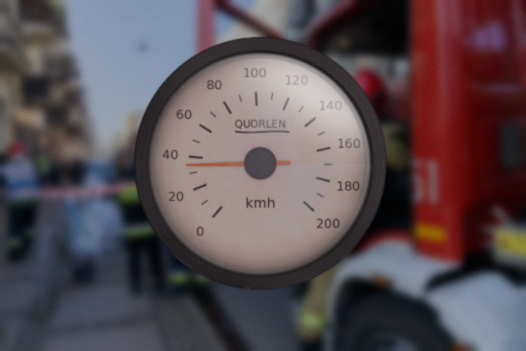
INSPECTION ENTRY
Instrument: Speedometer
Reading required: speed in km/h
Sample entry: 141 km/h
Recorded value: 35 km/h
